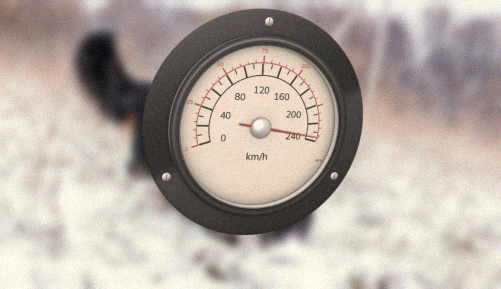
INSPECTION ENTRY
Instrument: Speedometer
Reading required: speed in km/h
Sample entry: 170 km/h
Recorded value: 235 km/h
